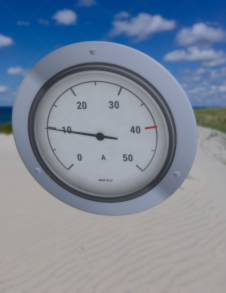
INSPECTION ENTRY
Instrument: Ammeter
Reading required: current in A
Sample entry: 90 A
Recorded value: 10 A
